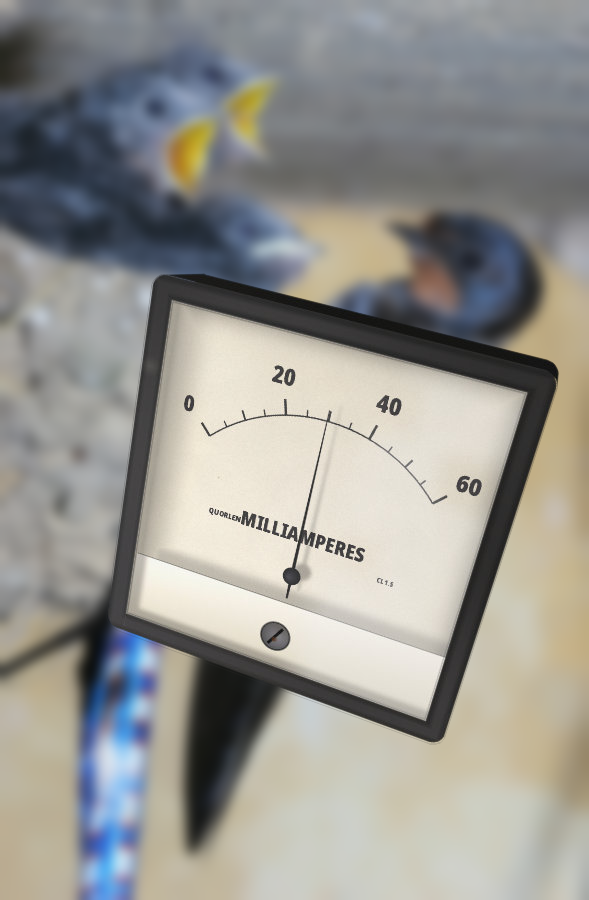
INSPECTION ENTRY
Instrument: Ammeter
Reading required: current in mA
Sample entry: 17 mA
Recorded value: 30 mA
